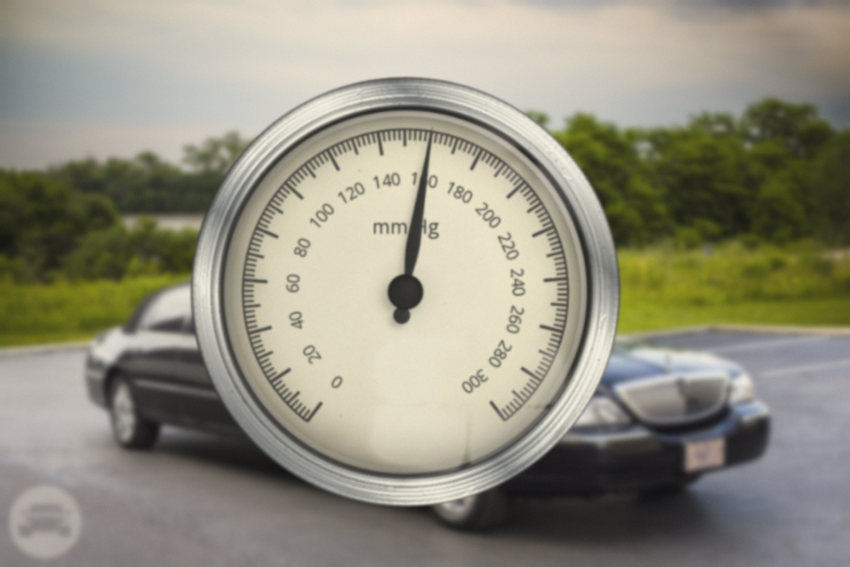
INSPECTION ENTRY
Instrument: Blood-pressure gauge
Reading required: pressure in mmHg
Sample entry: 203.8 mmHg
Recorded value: 160 mmHg
